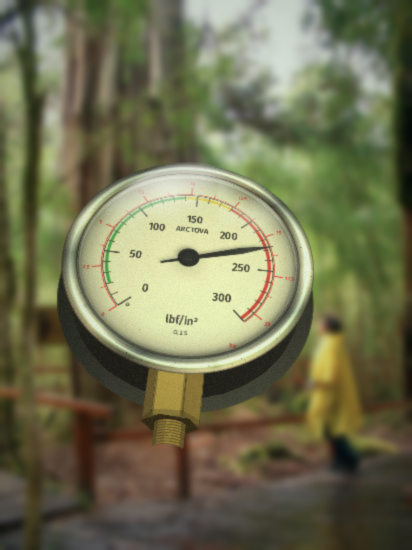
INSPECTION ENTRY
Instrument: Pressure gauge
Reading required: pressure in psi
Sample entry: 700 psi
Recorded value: 230 psi
